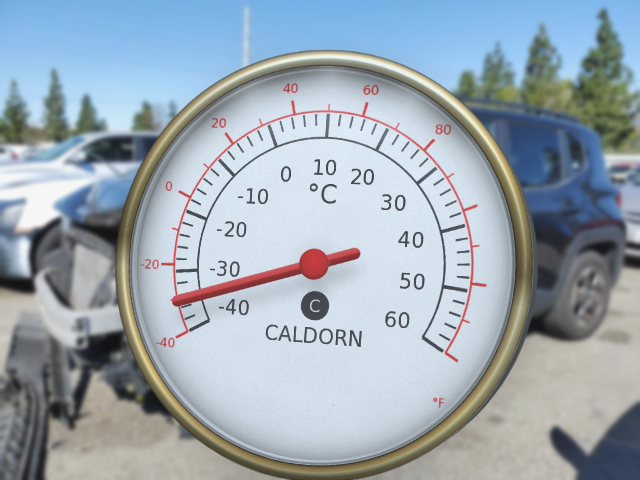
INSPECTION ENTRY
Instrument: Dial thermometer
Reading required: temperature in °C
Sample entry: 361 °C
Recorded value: -35 °C
